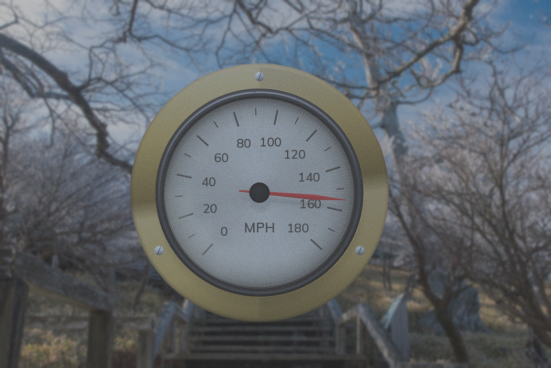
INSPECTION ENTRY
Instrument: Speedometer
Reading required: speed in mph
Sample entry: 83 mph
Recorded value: 155 mph
